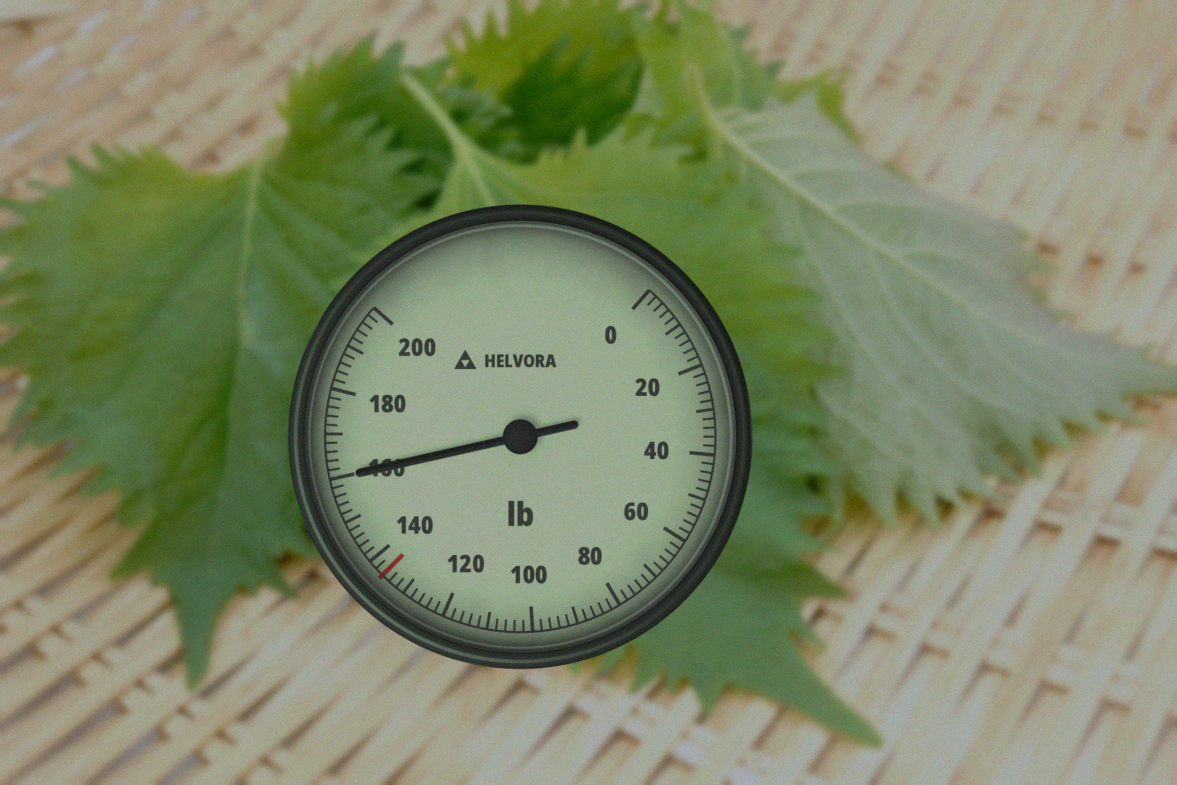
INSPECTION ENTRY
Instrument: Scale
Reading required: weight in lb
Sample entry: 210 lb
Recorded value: 160 lb
